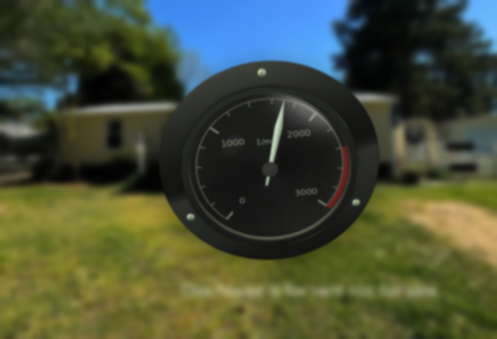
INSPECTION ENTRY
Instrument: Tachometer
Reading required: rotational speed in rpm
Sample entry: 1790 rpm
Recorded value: 1700 rpm
